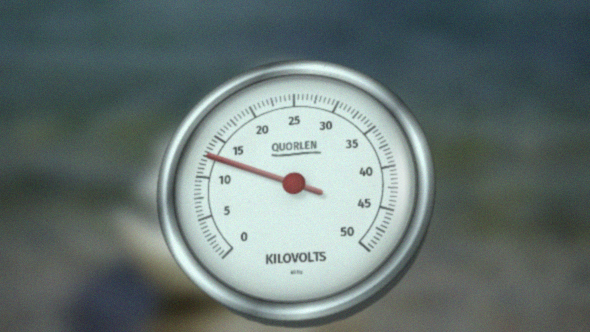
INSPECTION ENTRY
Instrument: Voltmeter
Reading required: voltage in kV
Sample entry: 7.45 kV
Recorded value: 12.5 kV
